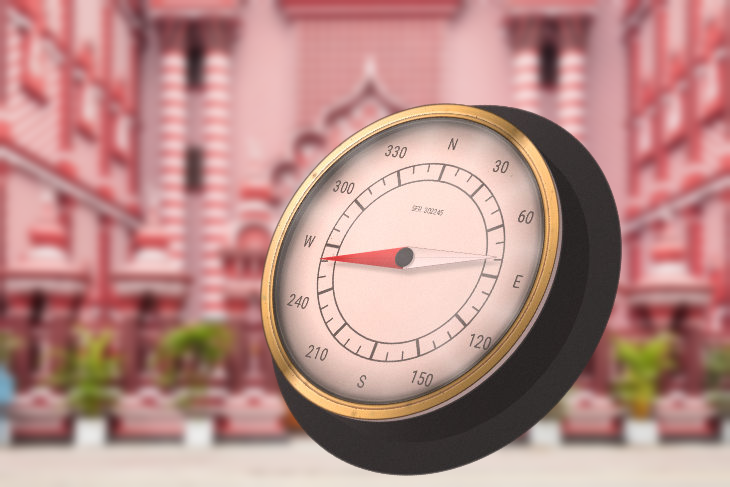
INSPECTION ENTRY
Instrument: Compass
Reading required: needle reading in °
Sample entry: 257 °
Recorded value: 260 °
